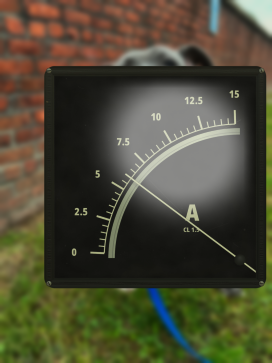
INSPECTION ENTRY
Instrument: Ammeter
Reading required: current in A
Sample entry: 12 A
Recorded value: 6 A
